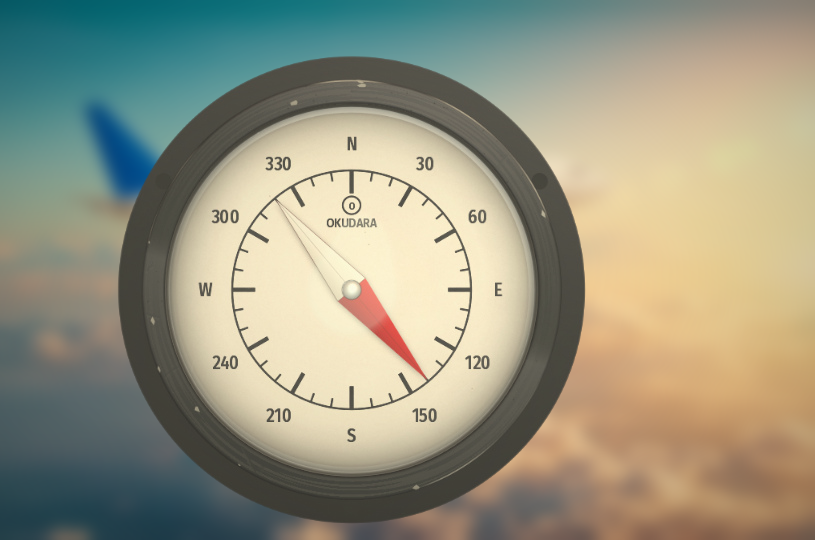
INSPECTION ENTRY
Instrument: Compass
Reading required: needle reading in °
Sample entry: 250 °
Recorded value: 140 °
